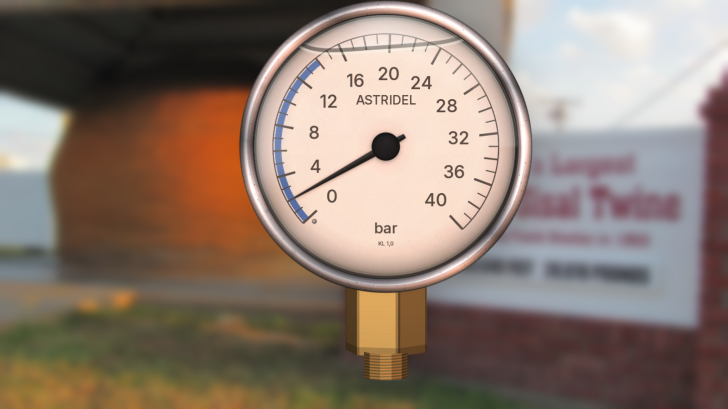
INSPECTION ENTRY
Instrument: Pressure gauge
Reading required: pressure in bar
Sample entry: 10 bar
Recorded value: 2 bar
